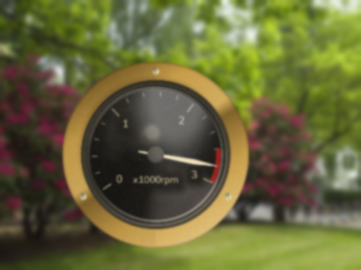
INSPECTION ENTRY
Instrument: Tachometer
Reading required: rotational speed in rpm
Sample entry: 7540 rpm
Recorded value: 2800 rpm
